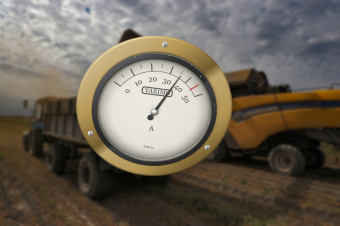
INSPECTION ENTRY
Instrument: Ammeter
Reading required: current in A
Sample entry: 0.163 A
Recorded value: 35 A
